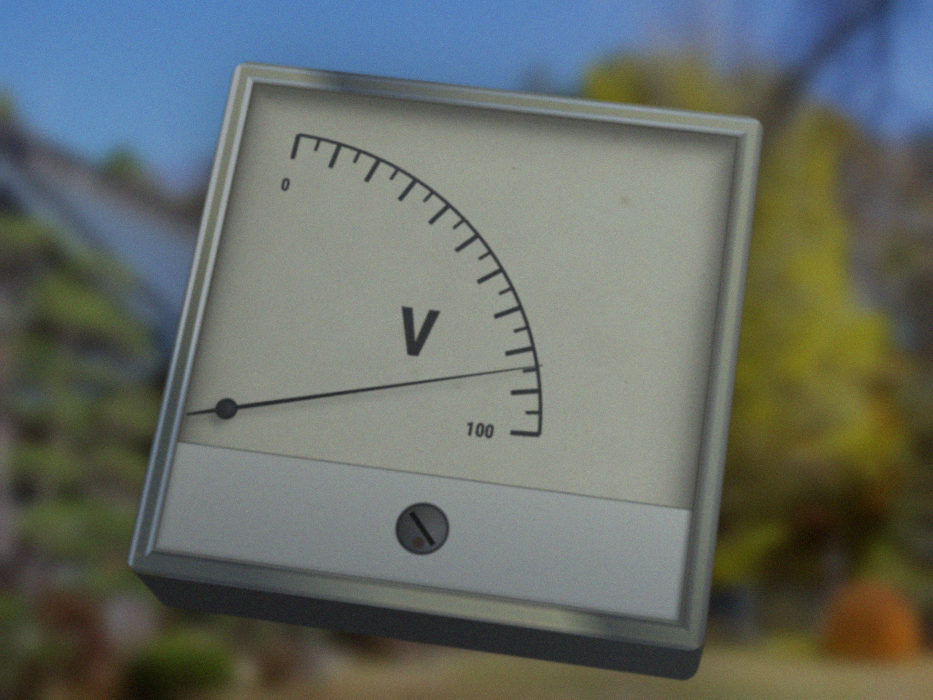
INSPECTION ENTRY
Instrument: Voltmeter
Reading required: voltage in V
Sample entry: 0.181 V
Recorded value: 85 V
